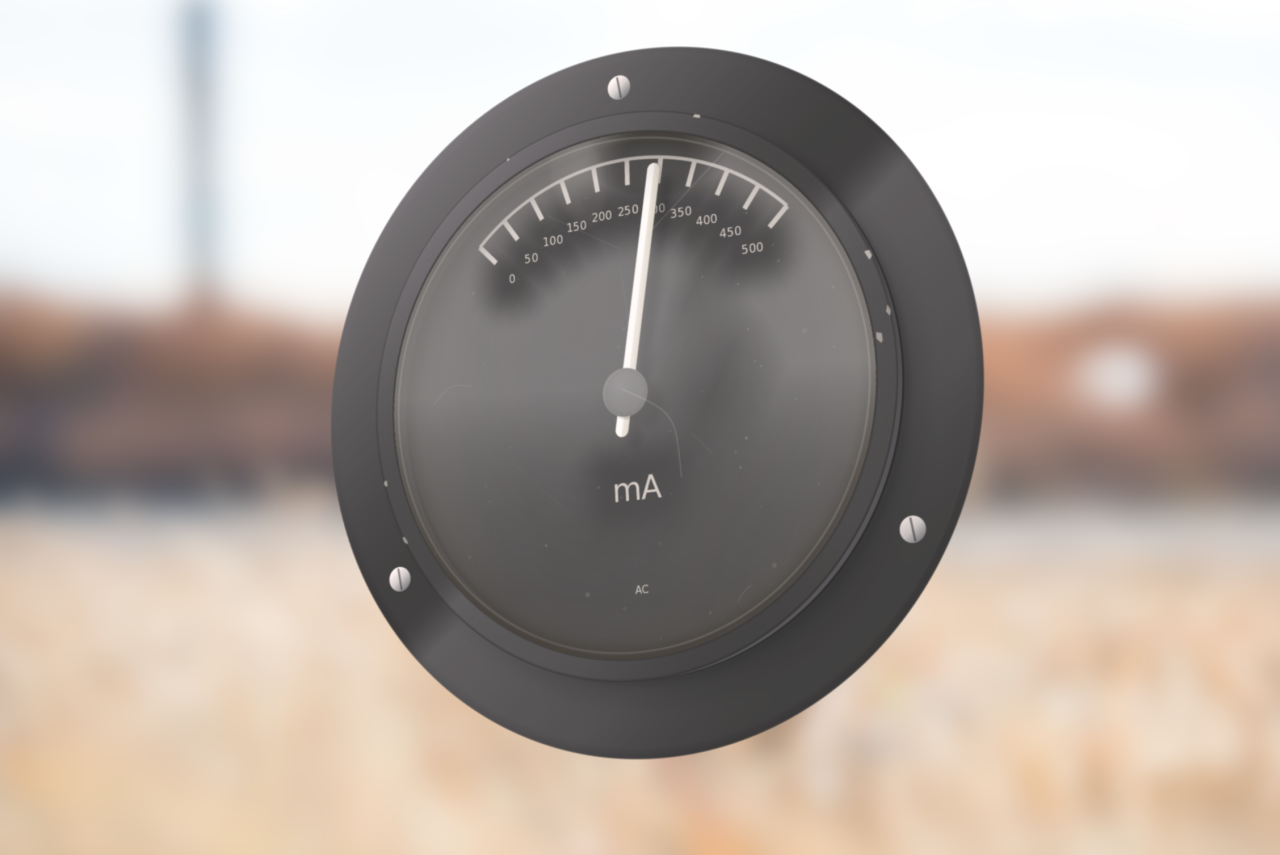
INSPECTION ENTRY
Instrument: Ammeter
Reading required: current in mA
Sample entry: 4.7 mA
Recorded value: 300 mA
